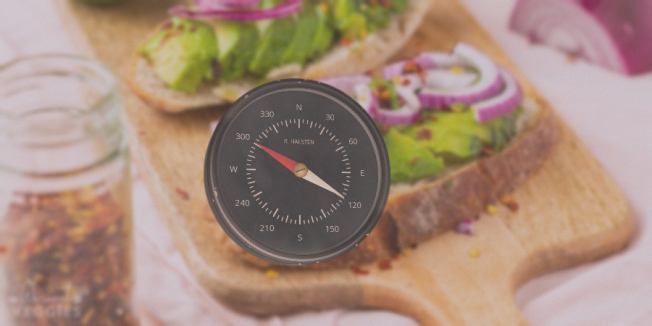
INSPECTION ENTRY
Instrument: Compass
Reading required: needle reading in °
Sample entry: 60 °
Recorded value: 300 °
